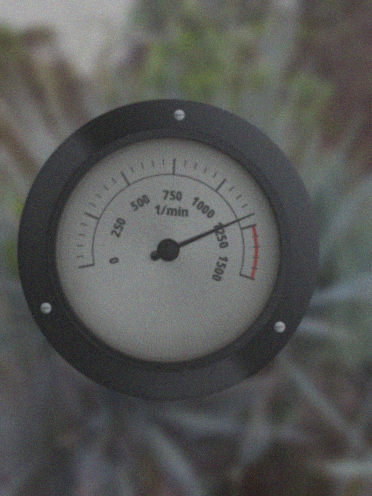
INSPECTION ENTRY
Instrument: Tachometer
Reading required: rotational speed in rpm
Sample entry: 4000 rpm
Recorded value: 1200 rpm
